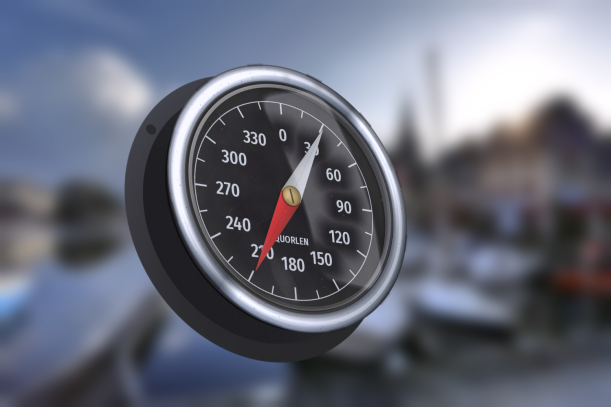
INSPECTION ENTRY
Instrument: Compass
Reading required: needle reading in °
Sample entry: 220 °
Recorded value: 210 °
